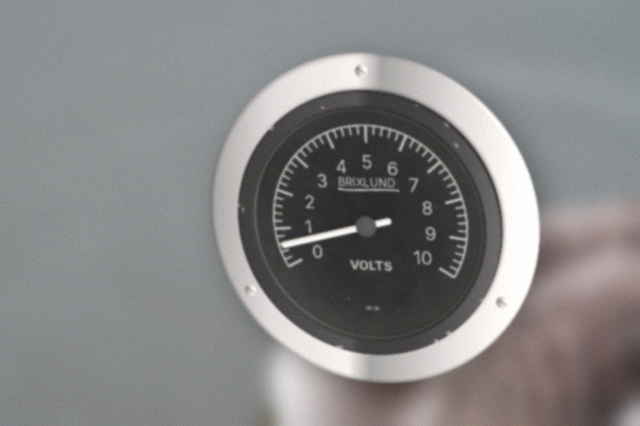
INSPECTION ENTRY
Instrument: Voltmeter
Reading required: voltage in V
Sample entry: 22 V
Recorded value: 0.6 V
